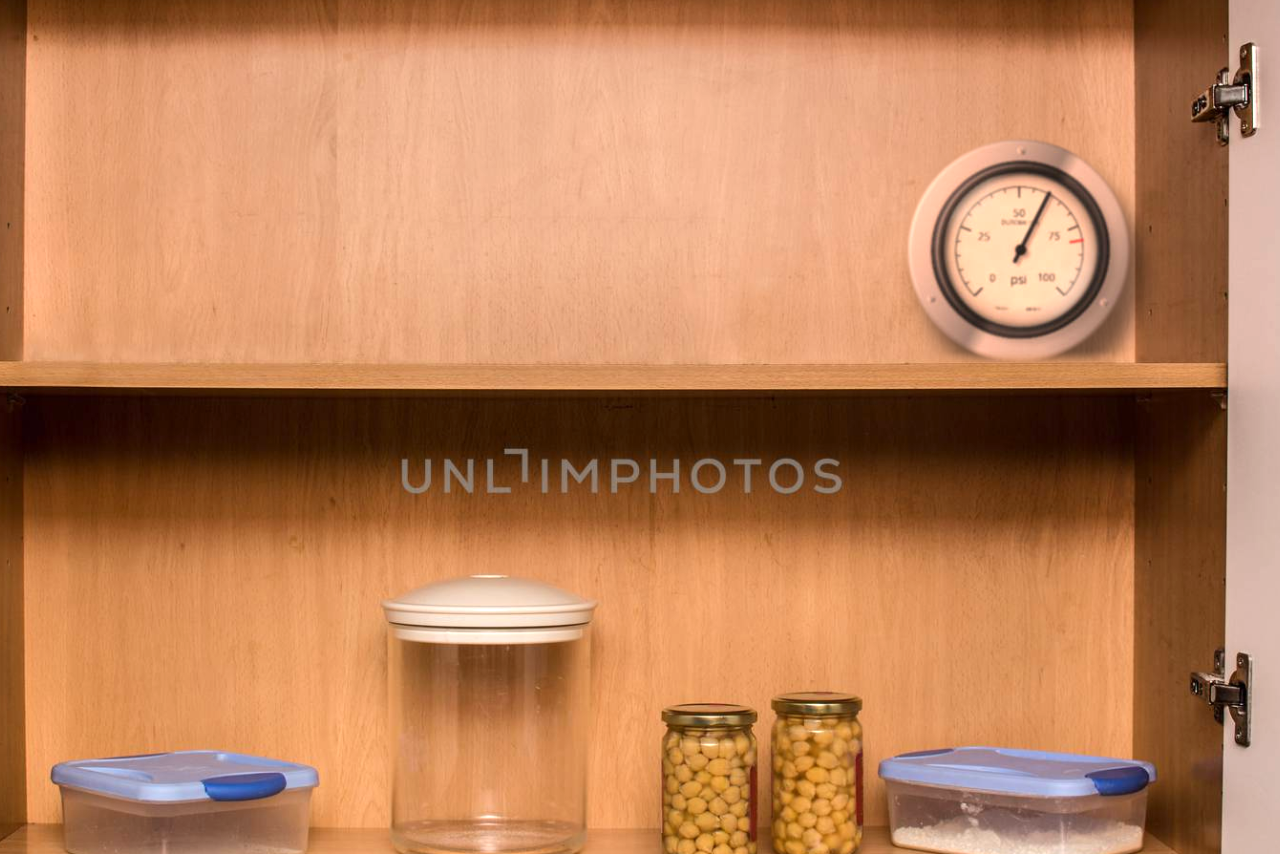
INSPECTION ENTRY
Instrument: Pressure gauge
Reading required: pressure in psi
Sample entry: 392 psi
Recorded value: 60 psi
